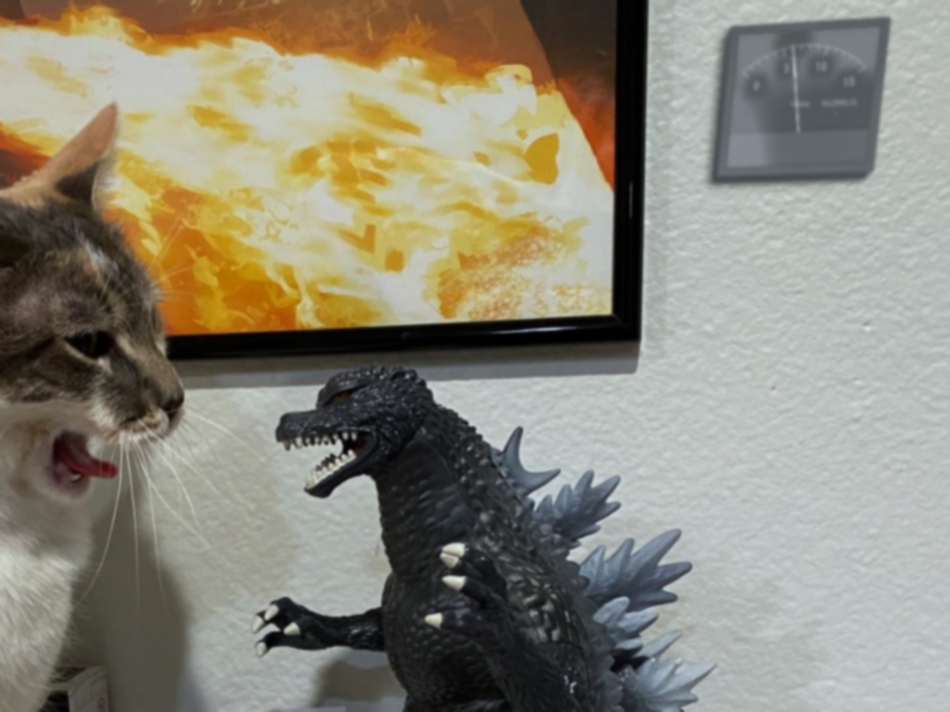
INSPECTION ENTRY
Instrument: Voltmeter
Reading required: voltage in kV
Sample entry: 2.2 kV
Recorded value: 6 kV
